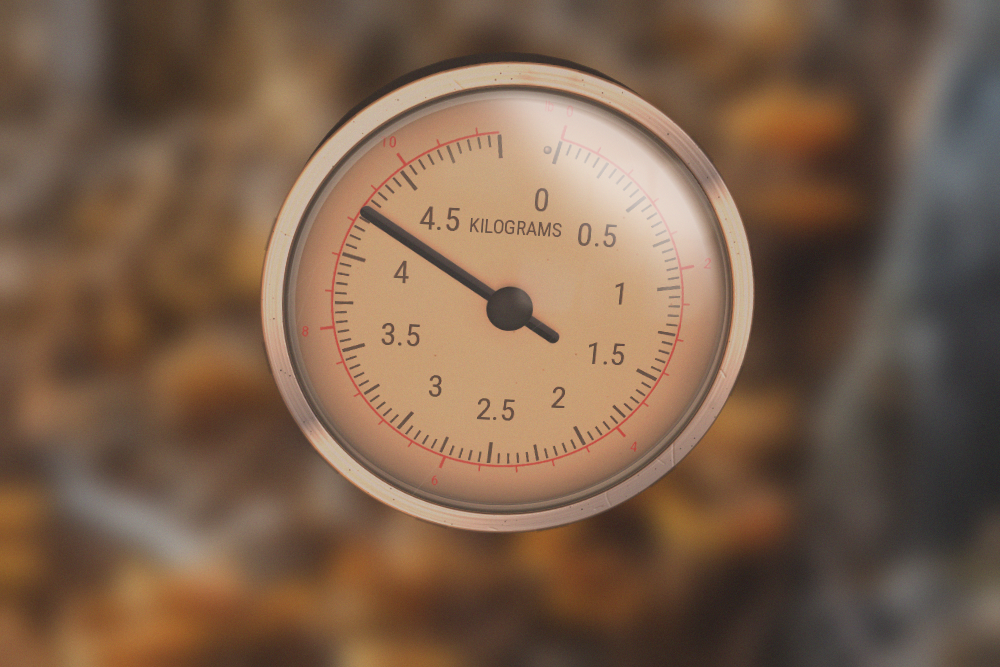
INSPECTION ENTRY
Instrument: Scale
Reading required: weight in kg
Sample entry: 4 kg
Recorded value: 4.25 kg
